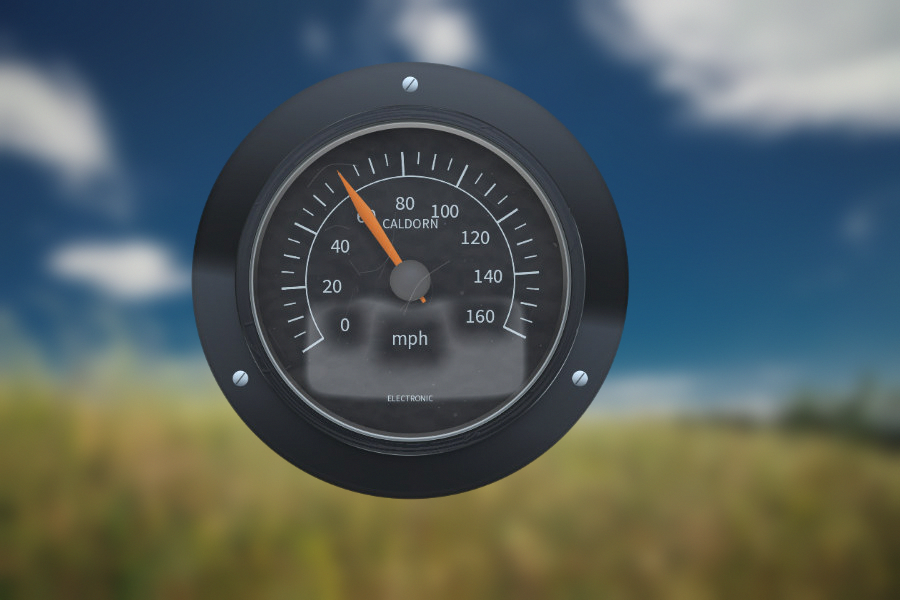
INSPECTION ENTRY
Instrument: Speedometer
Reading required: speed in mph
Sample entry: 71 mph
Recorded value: 60 mph
